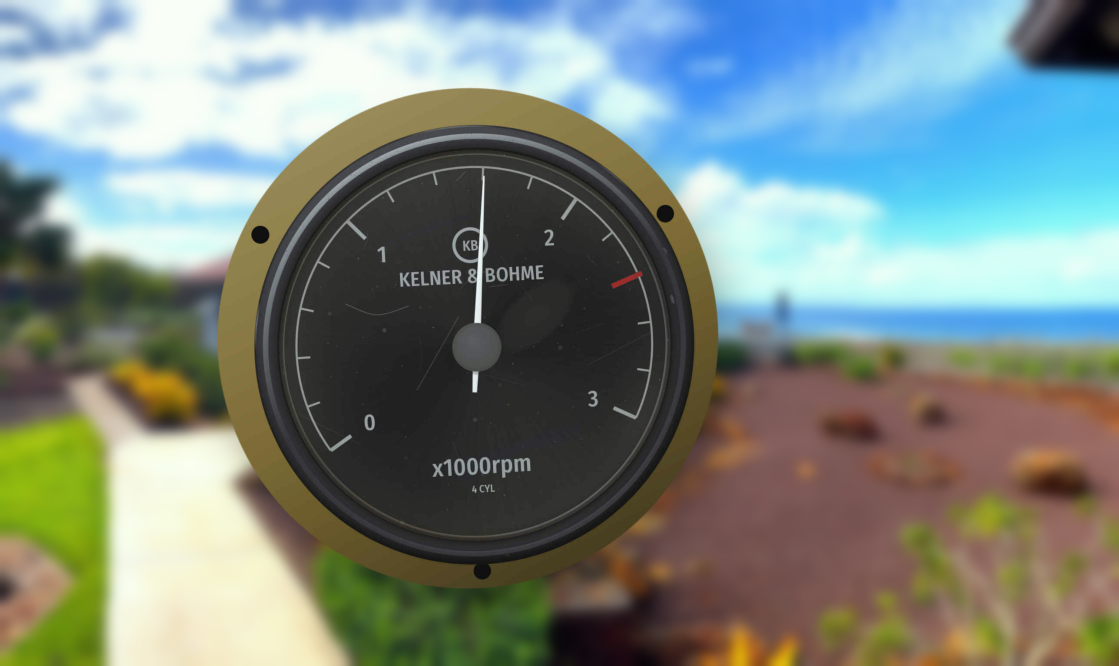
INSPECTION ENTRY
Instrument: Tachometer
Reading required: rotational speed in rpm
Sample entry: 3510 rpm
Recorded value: 1600 rpm
